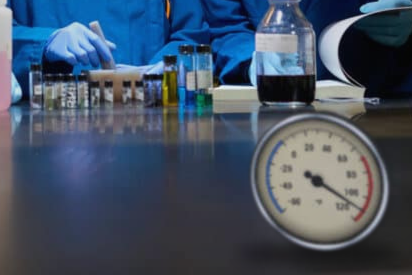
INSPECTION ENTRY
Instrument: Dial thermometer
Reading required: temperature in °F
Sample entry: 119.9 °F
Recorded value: 110 °F
